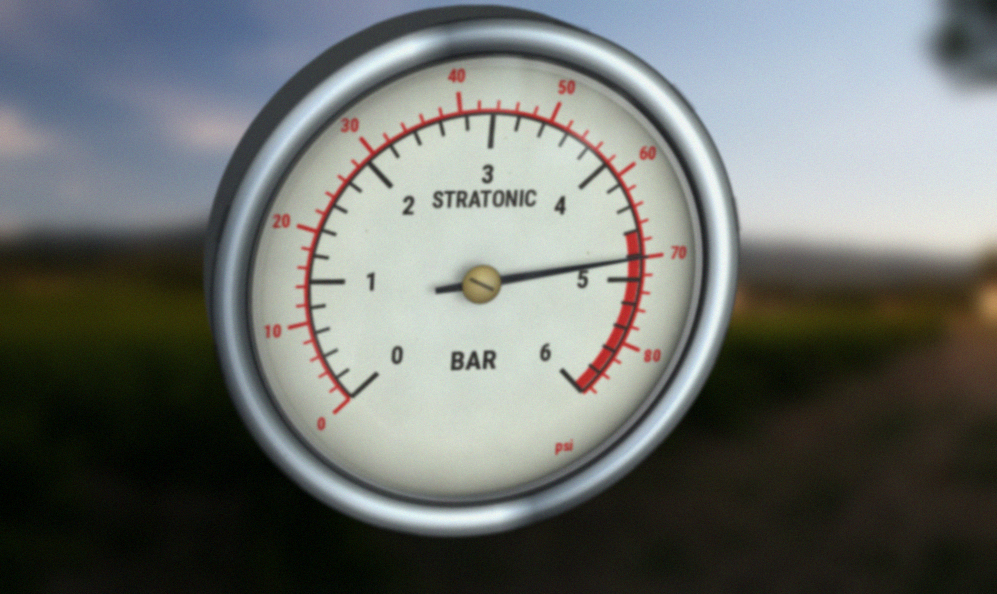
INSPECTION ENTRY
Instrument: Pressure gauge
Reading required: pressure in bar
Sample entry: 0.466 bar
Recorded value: 4.8 bar
